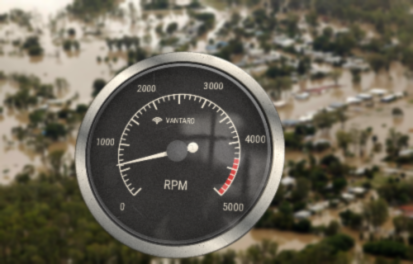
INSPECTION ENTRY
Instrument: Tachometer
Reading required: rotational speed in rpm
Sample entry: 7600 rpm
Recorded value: 600 rpm
